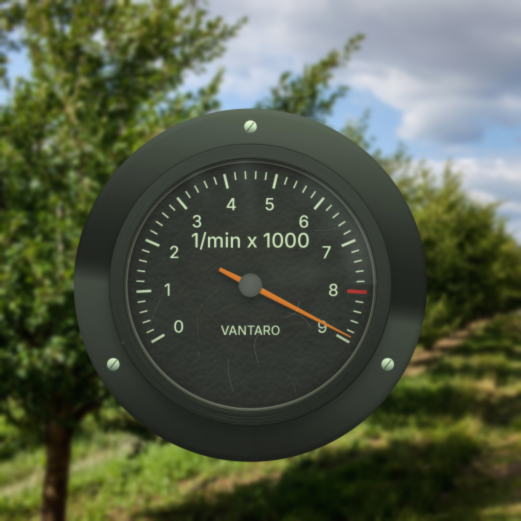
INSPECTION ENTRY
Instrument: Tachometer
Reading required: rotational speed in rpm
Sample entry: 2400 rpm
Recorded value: 8900 rpm
